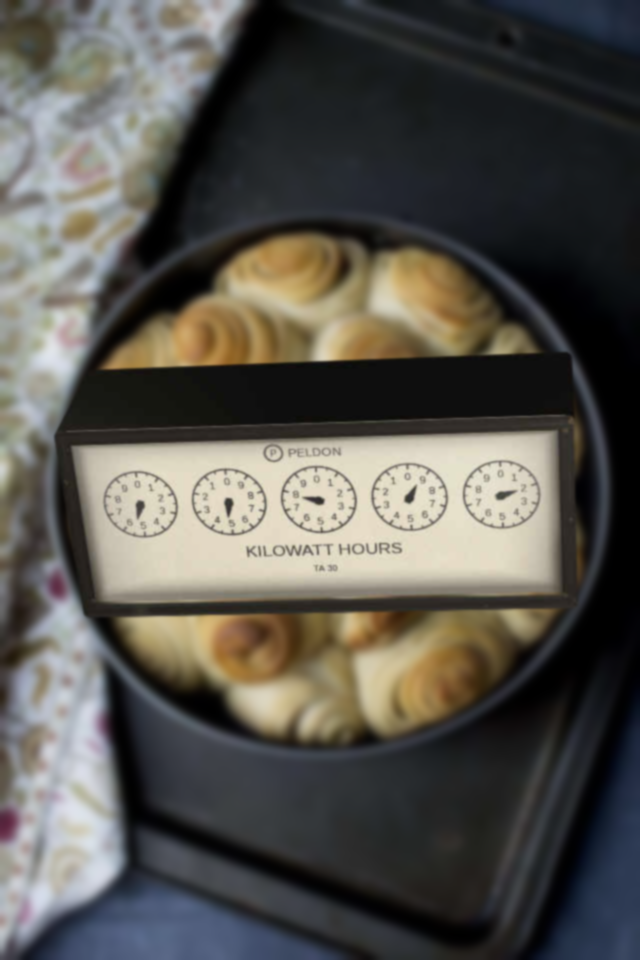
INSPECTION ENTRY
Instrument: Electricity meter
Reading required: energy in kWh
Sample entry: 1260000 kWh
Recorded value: 54792 kWh
